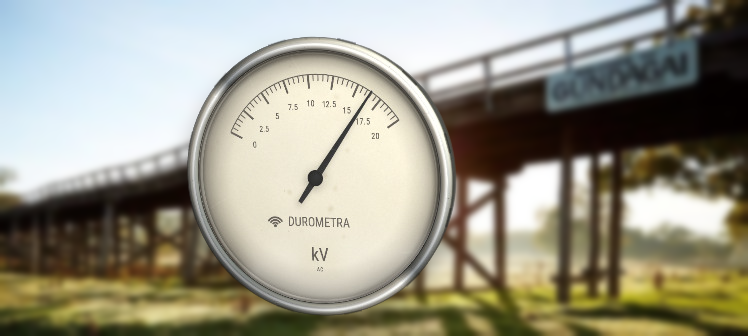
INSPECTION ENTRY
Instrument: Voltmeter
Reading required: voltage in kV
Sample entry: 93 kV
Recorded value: 16.5 kV
